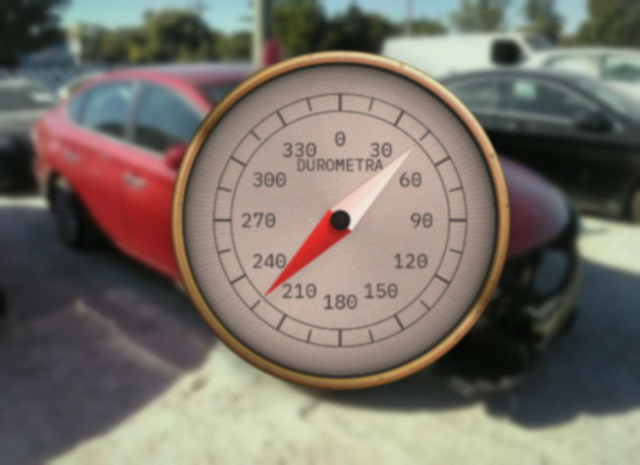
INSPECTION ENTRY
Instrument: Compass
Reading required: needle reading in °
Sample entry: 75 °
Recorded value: 225 °
